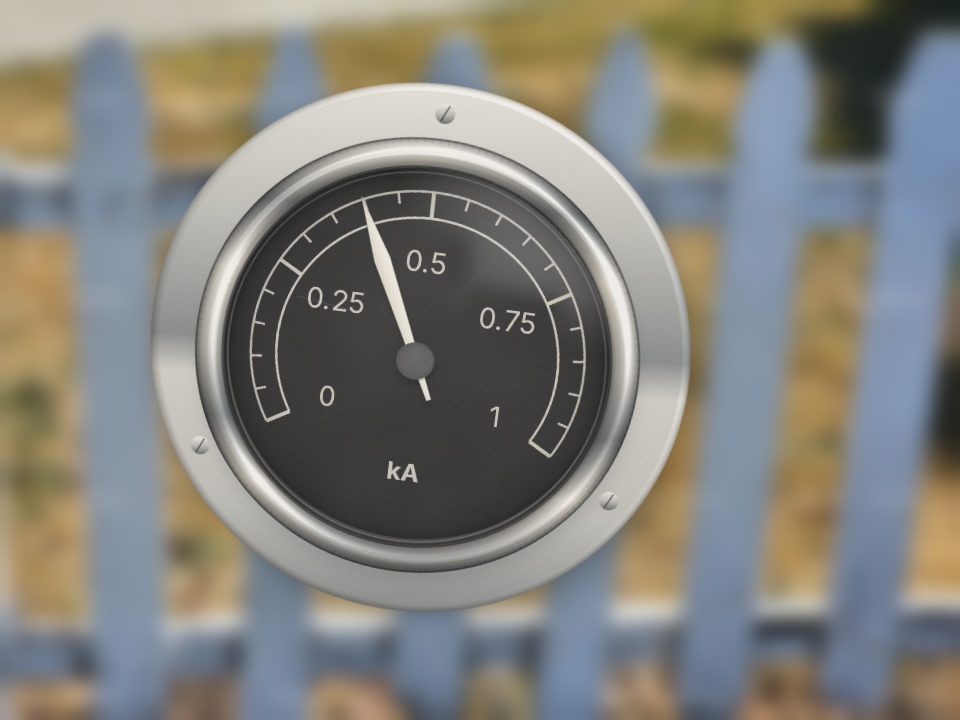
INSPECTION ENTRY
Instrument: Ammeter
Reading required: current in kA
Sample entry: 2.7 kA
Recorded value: 0.4 kA
